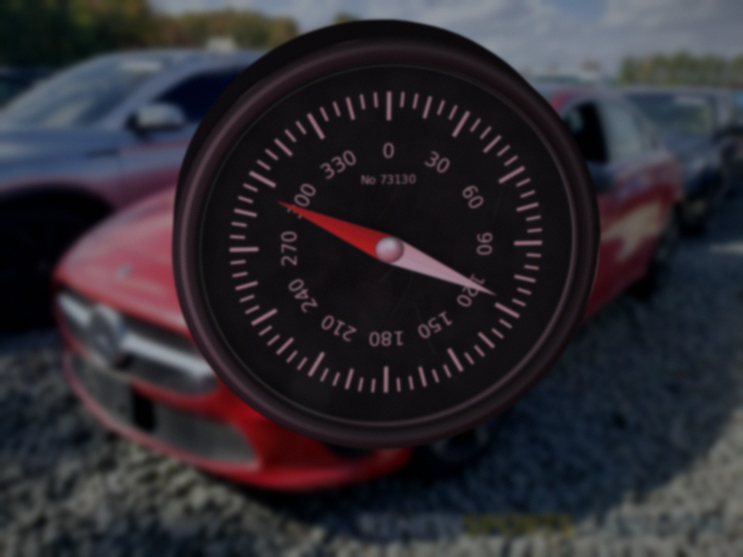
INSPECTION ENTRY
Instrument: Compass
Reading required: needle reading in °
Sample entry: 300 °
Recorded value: 295 °
